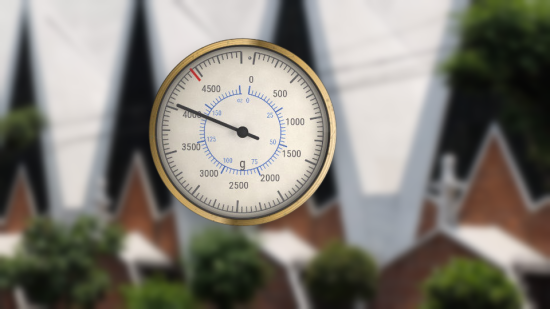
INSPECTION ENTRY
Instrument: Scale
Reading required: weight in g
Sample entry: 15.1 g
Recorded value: 4050 g
